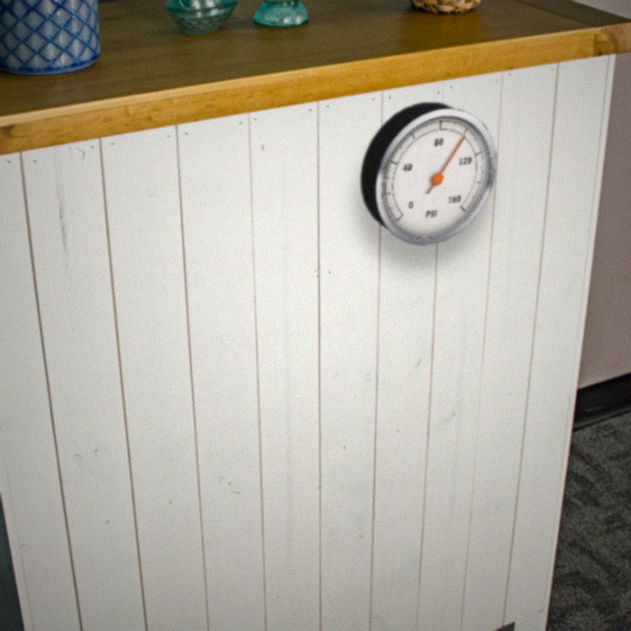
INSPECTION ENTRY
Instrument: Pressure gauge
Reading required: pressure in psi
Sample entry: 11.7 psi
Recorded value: 100 psi
